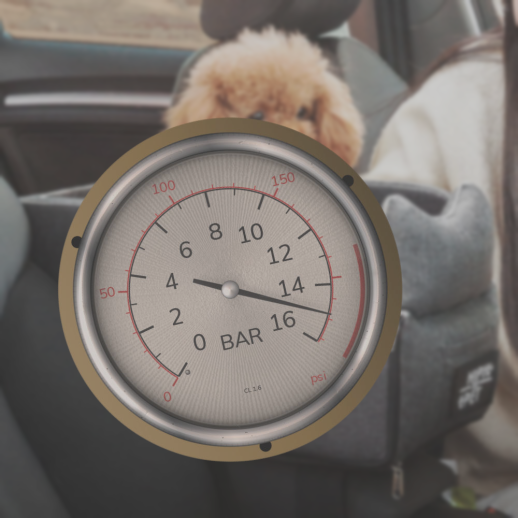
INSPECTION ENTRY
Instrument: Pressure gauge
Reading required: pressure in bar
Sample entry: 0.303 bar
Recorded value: 15 bar
